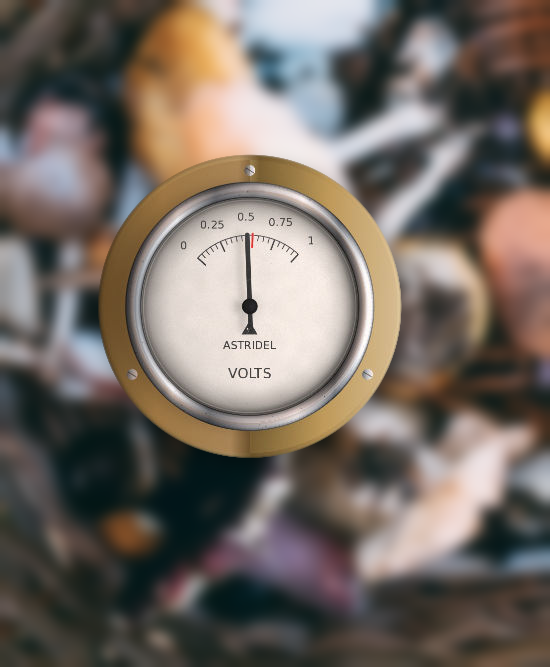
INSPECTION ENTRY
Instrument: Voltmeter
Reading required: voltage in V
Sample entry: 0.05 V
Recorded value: 0.5 V
